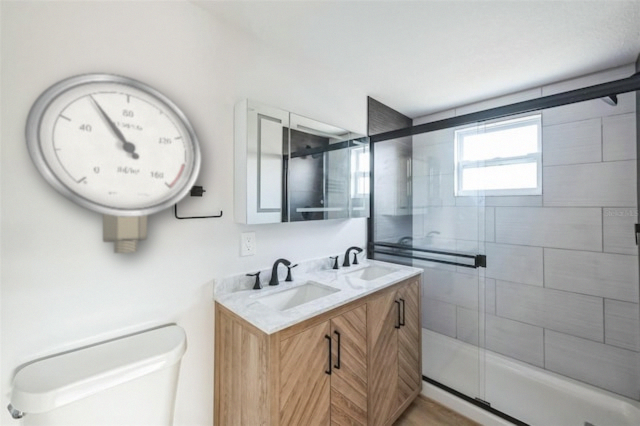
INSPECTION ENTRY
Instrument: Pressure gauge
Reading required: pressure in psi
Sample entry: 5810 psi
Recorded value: 60 psi
